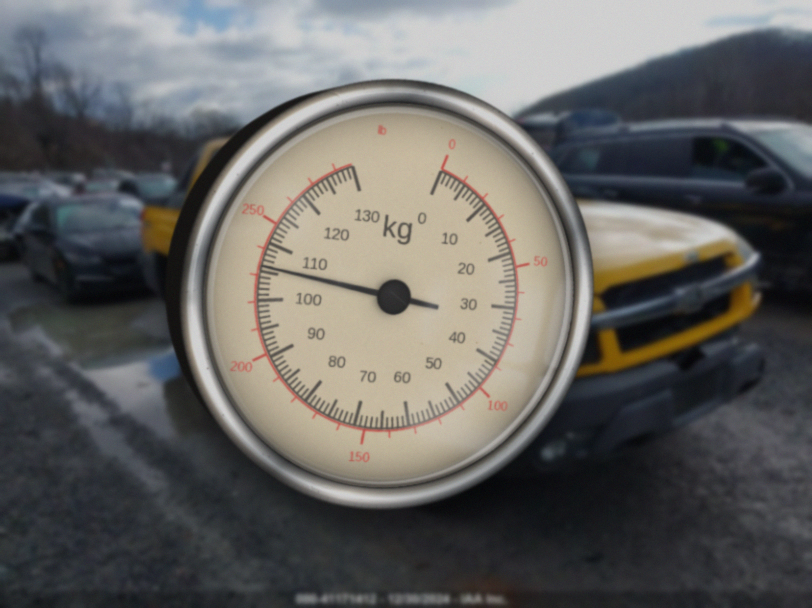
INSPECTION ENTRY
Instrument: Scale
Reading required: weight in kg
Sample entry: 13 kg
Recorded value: 106 kg
